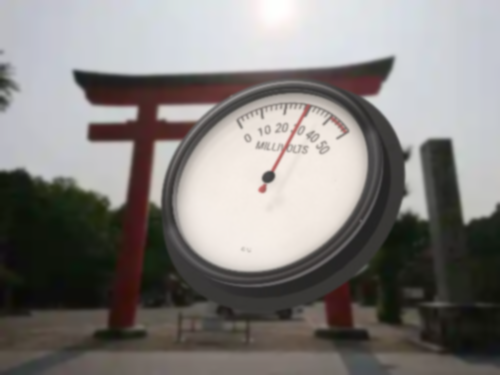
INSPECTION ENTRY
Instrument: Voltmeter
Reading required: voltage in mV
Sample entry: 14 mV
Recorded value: 30 mV
